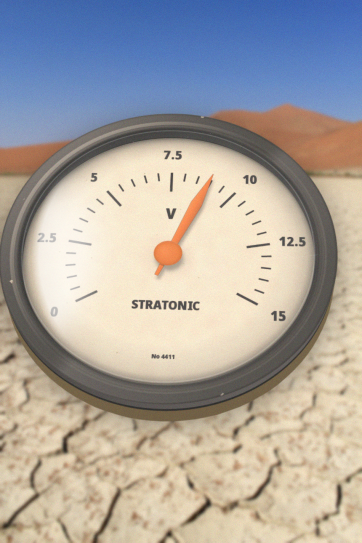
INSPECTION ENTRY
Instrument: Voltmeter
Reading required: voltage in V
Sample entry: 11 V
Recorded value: 9 V
